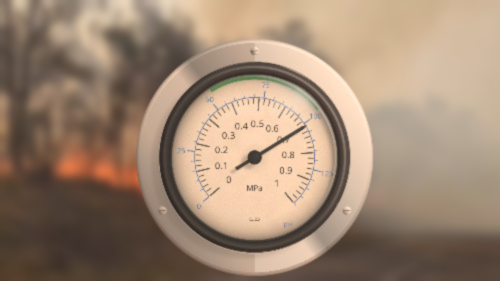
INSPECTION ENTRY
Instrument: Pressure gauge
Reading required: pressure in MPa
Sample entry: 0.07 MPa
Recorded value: 0.7 MPa
